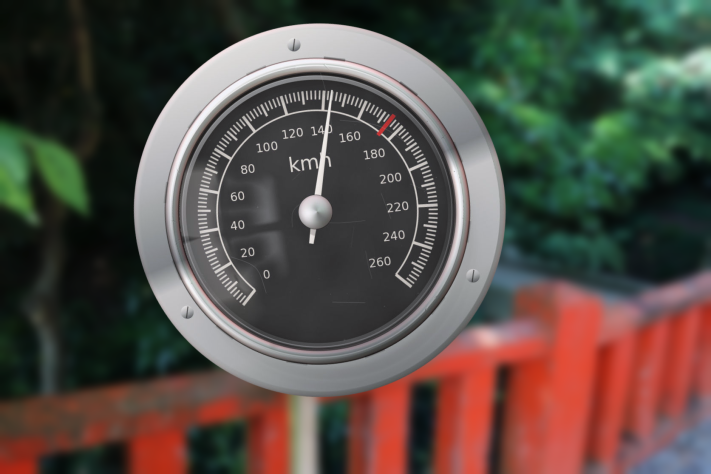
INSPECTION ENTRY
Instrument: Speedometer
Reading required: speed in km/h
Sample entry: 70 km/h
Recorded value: 144 km/h
